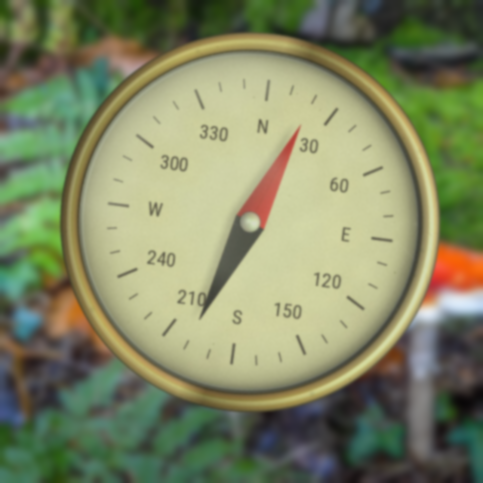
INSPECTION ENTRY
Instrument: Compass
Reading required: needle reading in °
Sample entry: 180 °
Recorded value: 20 °
